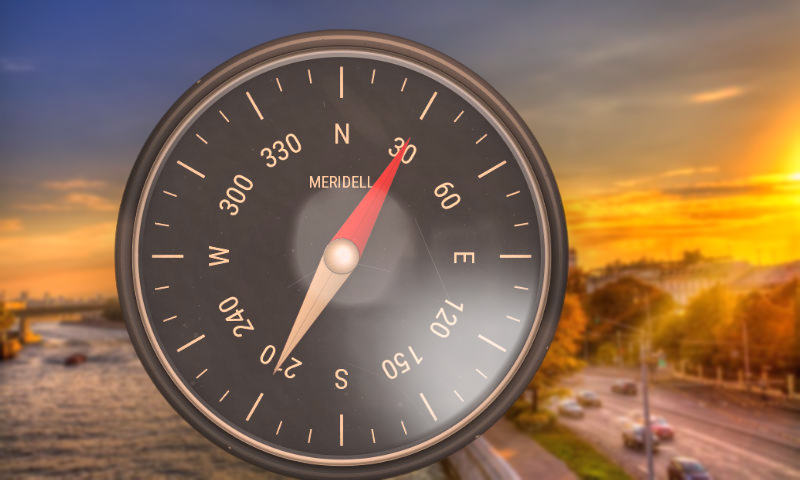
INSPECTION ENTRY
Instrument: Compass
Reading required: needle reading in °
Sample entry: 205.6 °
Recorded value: 30 °
